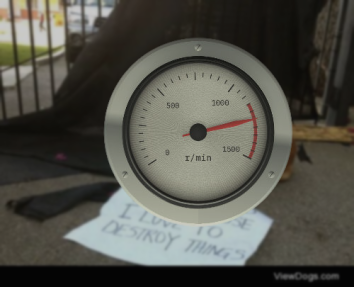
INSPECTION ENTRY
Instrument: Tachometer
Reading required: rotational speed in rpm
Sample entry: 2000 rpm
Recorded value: 1250 rpm
